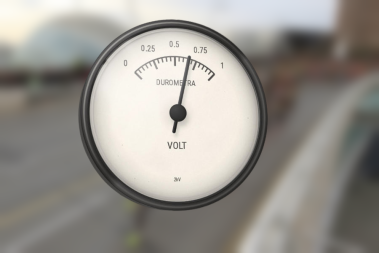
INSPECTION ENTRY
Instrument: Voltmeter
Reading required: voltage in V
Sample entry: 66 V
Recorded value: 0.65 V
